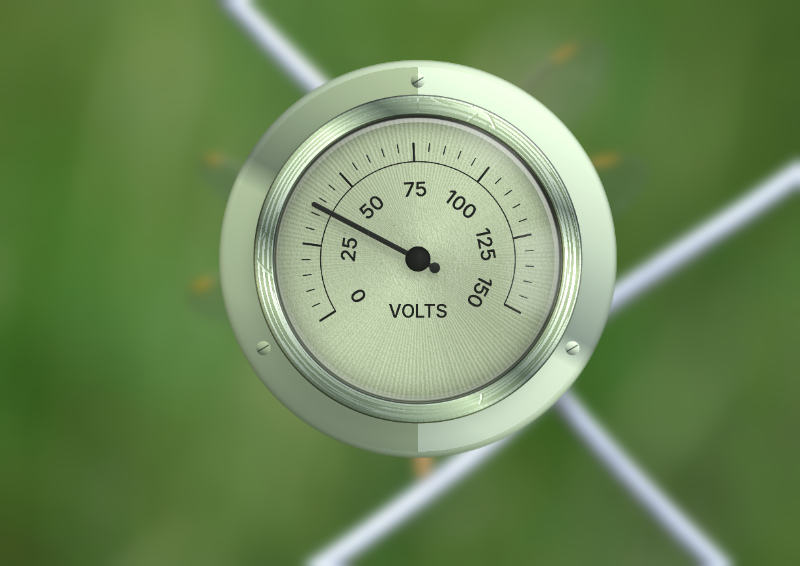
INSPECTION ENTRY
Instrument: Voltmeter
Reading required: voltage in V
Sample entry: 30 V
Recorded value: 37.5 V
